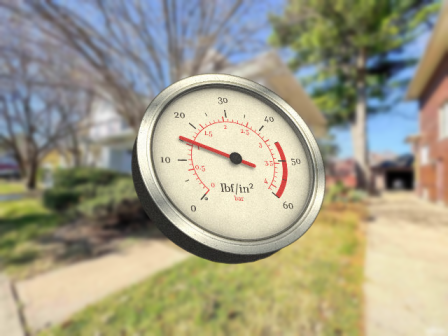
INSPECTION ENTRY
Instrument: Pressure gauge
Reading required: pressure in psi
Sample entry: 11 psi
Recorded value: 15 psi
